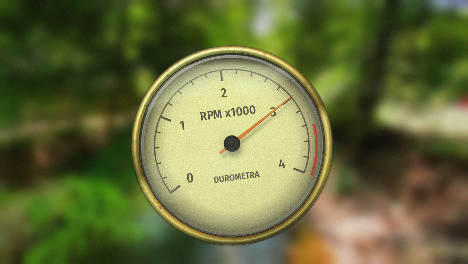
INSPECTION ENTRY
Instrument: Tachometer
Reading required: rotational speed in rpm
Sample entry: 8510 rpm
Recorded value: 3000 rpm
